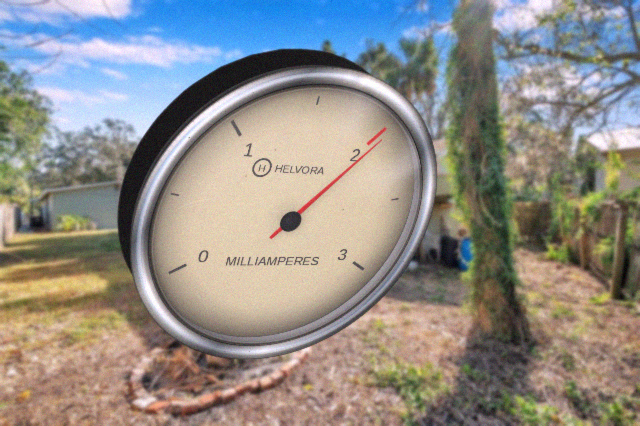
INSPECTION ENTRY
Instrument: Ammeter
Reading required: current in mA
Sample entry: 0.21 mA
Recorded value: 2 mA
